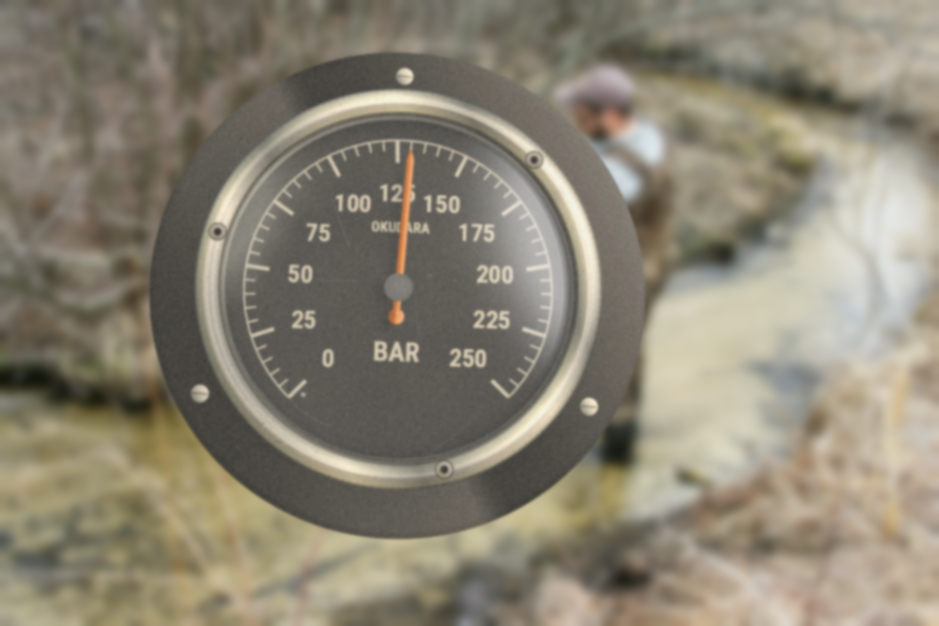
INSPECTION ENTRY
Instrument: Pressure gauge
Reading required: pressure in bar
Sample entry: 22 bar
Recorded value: 130 bar
